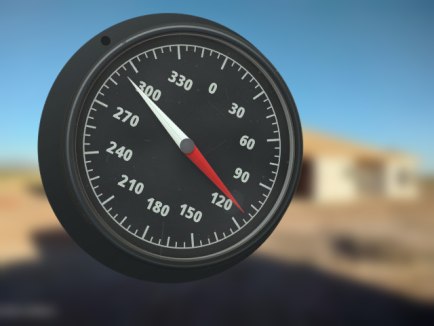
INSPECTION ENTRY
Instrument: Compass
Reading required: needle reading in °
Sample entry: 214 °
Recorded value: 112.5 °
